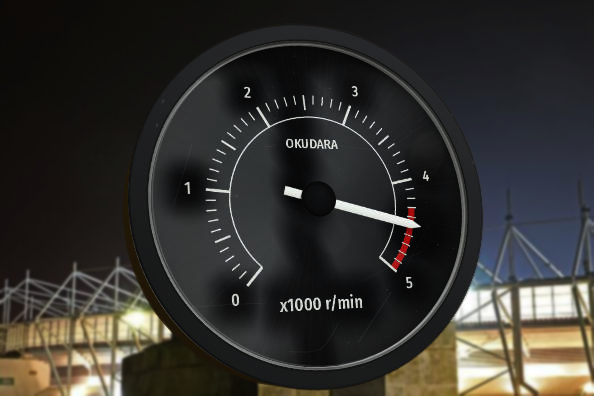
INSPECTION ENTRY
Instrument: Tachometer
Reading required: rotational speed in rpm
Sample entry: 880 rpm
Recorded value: 4500 rpm
